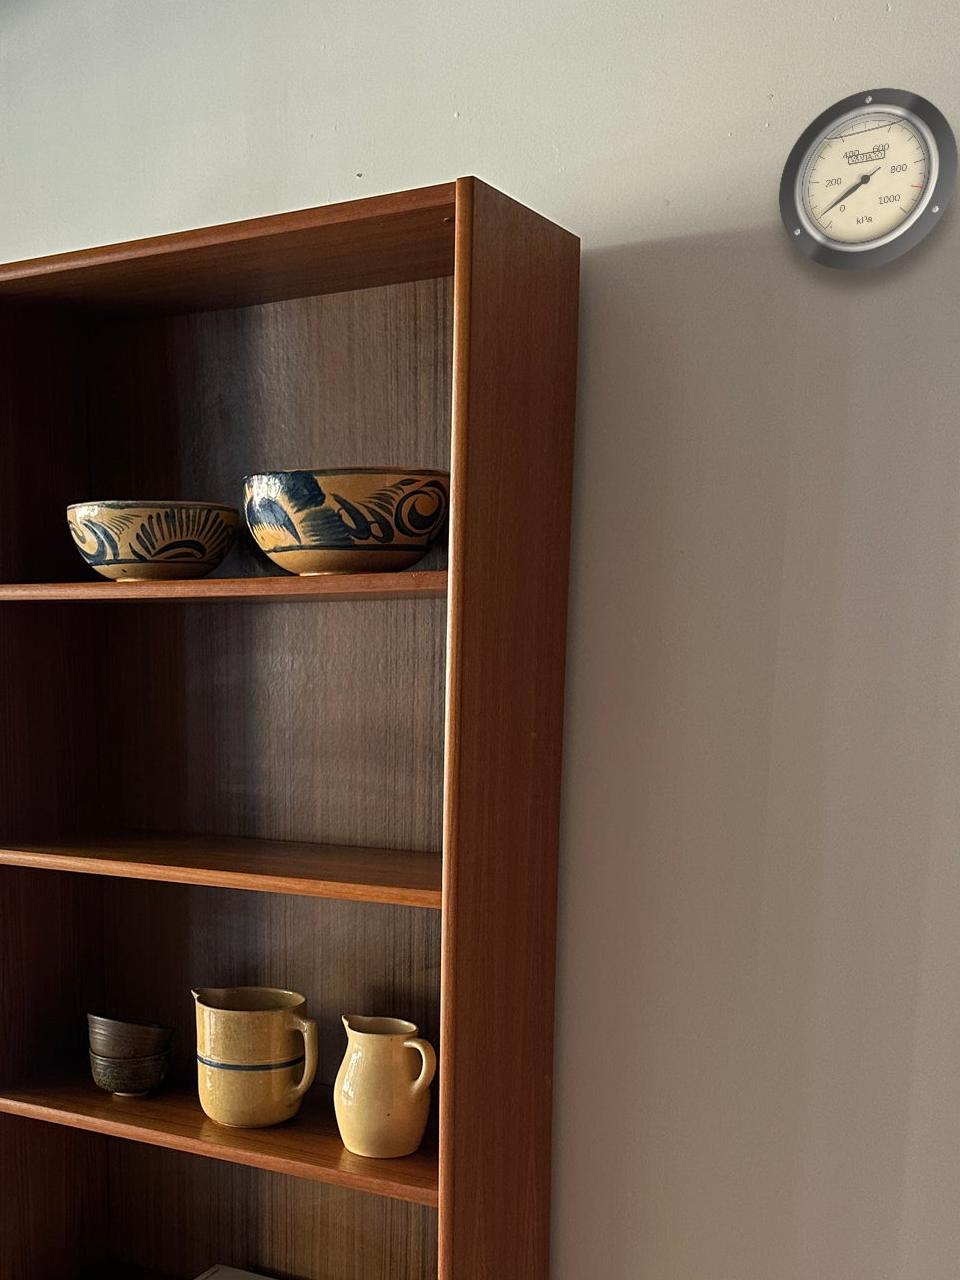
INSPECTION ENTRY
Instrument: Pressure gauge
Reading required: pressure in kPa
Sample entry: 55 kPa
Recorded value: 50 kPa
